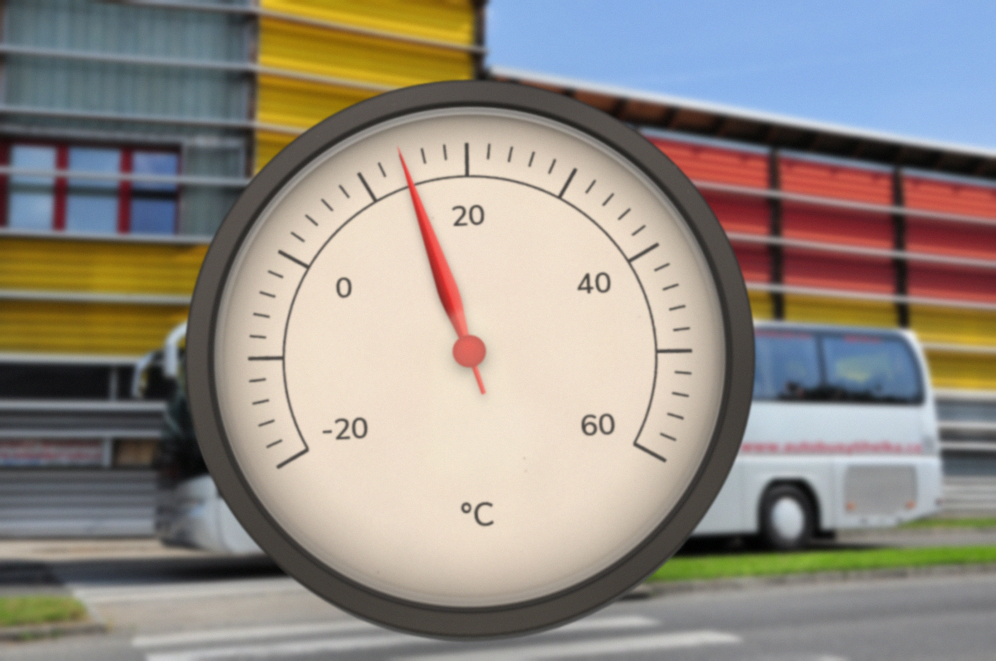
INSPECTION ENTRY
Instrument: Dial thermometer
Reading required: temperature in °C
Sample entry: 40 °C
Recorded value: 14 °C
